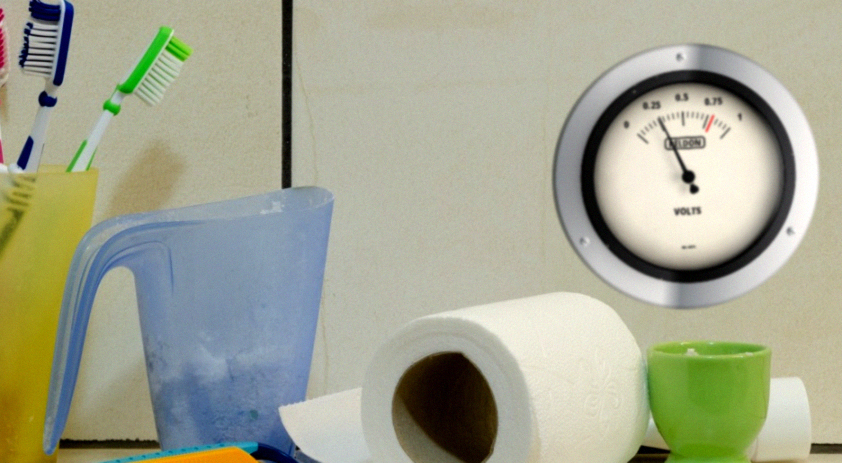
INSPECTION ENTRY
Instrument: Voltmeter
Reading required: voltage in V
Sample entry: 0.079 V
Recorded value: 0.25 V
